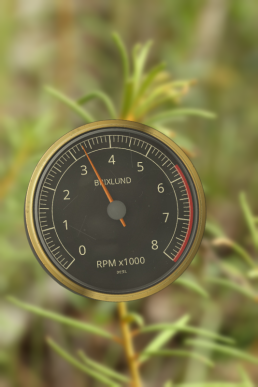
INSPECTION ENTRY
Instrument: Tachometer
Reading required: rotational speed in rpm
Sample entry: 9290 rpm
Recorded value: 3300 rpm
